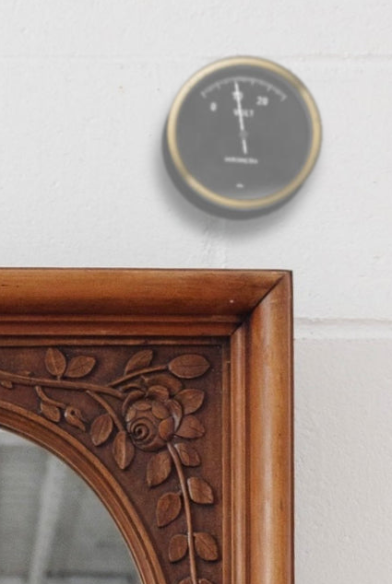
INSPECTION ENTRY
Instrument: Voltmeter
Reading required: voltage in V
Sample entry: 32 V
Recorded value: 10 V
